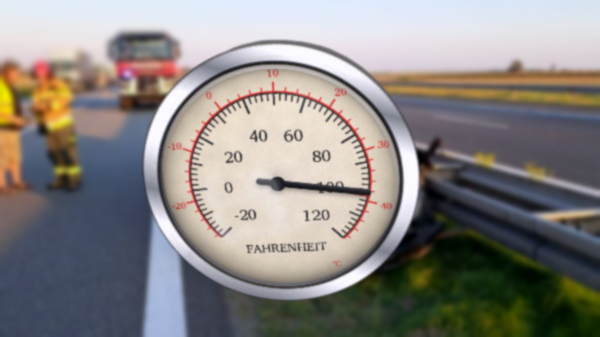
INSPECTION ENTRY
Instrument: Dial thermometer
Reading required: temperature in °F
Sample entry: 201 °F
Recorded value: 100 °F
